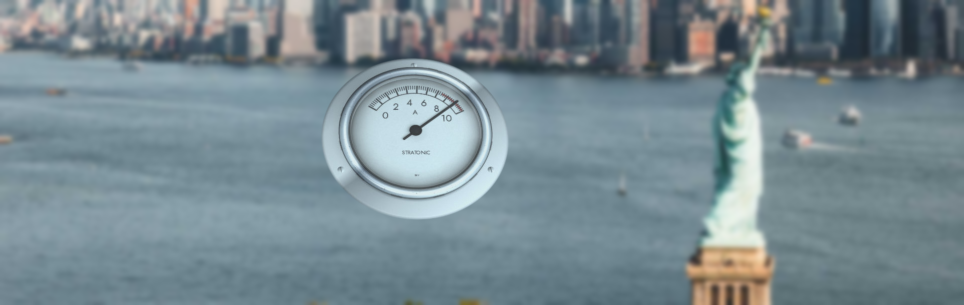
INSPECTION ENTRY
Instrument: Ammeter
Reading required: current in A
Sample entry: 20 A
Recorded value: 9 A
